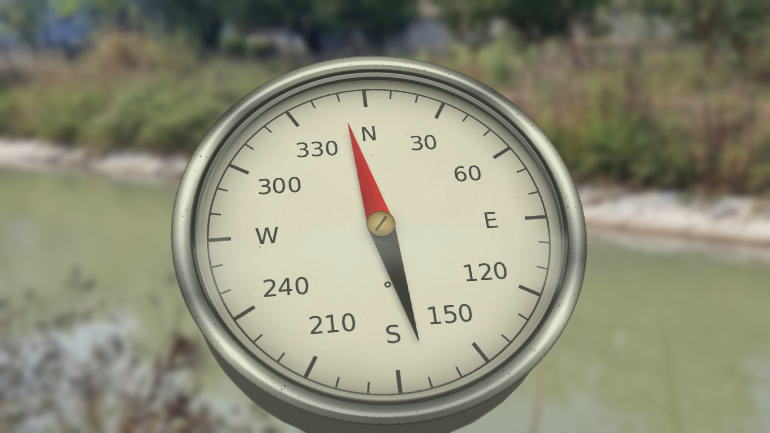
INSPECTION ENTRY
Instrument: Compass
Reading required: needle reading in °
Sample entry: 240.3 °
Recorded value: 350 °
